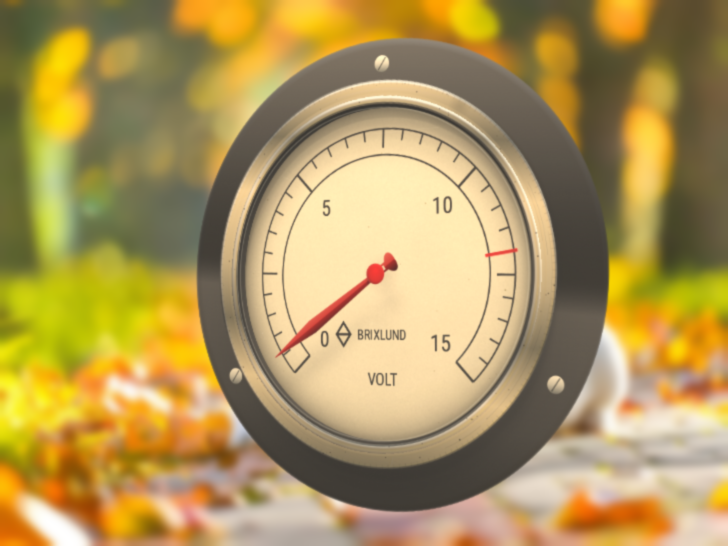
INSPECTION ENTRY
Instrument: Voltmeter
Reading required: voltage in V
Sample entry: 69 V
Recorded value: 0.5 V
